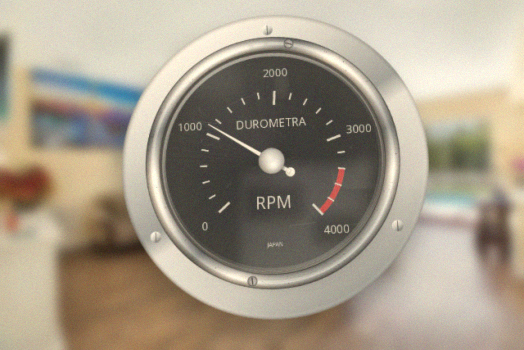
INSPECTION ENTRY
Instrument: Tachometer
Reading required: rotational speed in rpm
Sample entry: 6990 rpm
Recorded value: 1100 rpm
